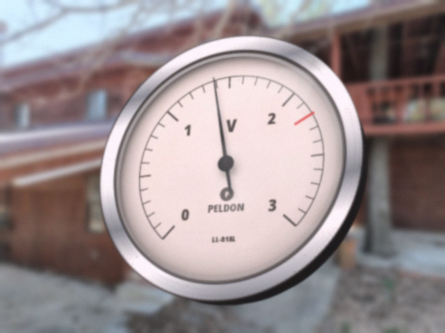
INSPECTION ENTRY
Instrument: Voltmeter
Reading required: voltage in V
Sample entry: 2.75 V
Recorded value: 1.4 V
